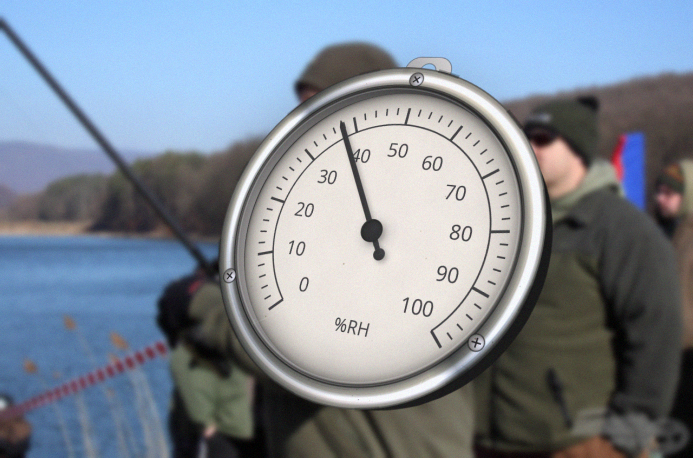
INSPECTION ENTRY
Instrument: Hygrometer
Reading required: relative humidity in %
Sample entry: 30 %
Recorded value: 38 %
